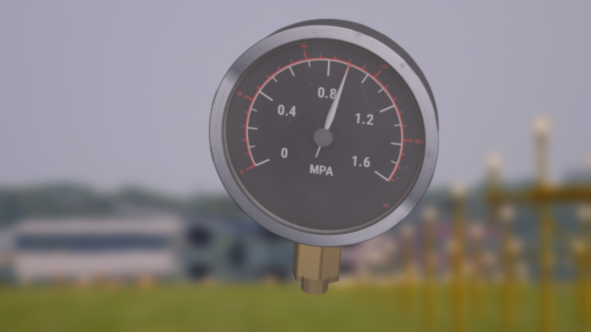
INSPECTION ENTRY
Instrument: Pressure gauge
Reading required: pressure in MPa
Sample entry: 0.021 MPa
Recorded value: 0.9 MPa
